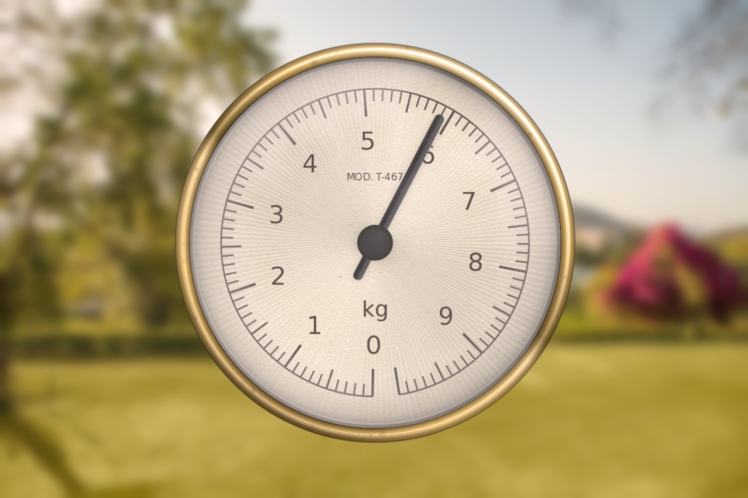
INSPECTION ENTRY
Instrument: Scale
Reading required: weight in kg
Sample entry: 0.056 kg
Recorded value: 5.9 kg
